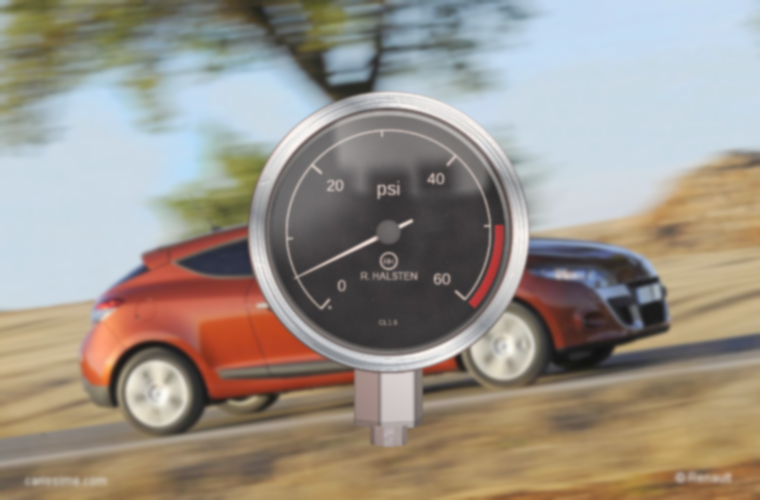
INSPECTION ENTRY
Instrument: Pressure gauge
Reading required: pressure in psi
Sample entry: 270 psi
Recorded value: 5 psi
